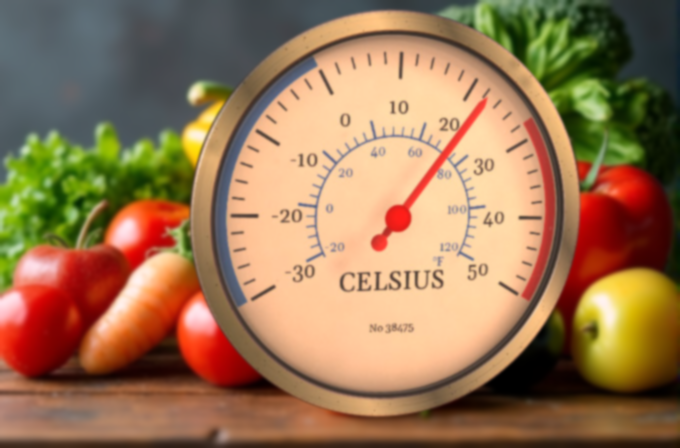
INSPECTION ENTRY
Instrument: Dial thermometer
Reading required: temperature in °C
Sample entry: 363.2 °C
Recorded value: 22 °C
